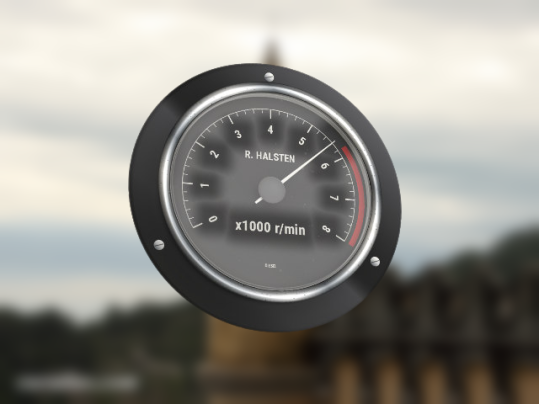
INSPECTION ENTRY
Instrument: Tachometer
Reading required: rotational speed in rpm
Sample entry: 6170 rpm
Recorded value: 5600 rpm
